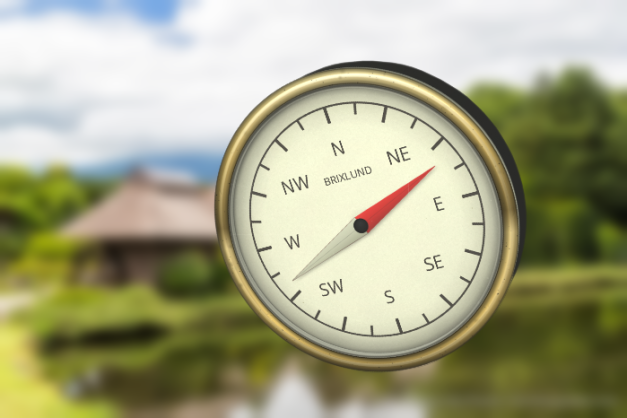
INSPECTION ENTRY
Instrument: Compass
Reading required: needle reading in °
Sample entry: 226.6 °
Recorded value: 67.5 °
